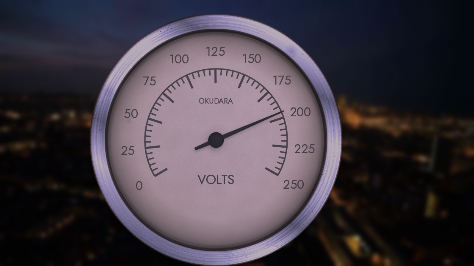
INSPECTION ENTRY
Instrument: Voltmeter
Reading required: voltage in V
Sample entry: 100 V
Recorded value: 195 V
